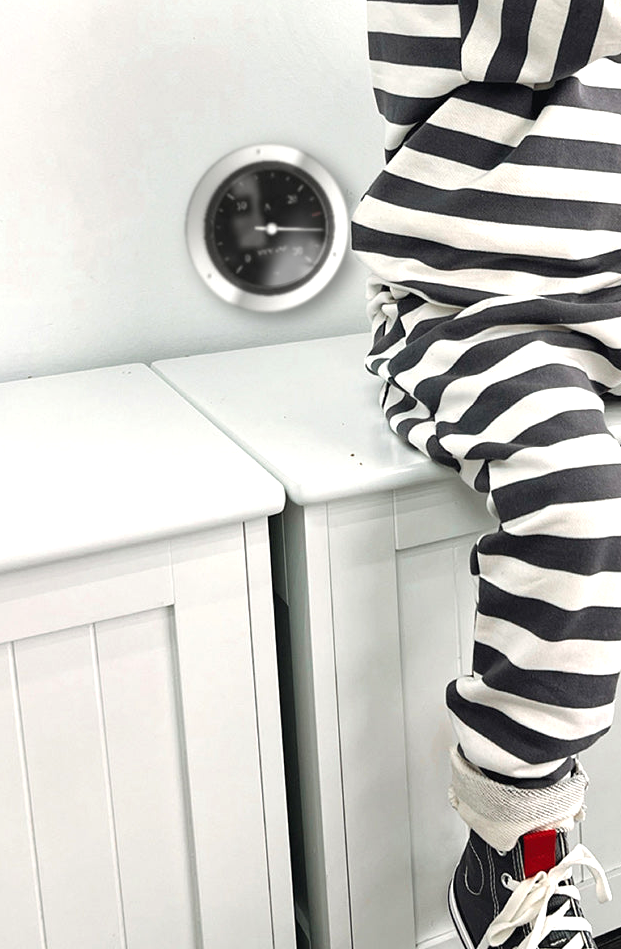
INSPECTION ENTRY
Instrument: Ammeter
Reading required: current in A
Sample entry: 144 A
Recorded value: 26 A
